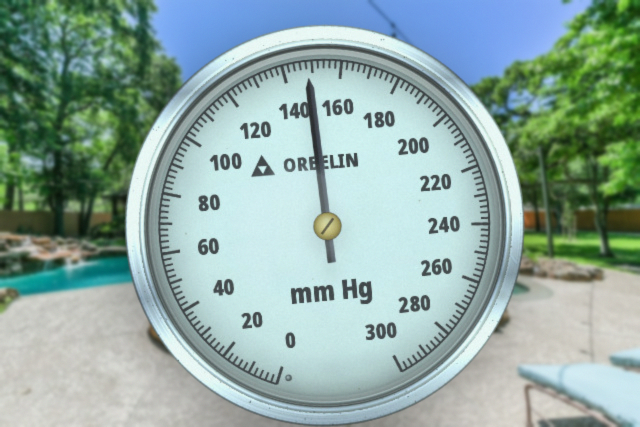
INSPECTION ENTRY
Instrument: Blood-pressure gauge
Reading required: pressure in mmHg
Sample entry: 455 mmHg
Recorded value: 148 mmHg
